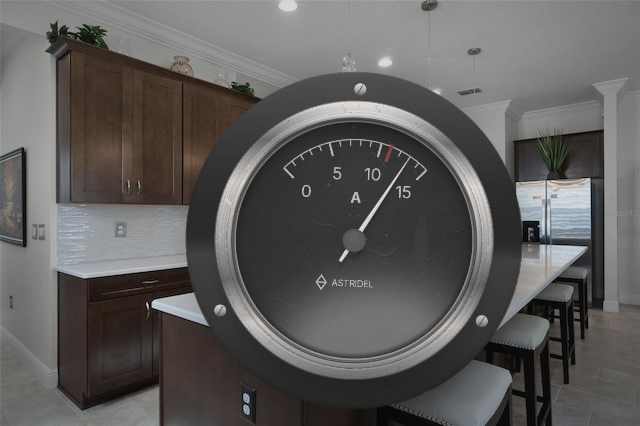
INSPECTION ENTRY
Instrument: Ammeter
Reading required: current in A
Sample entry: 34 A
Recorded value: 13 A
